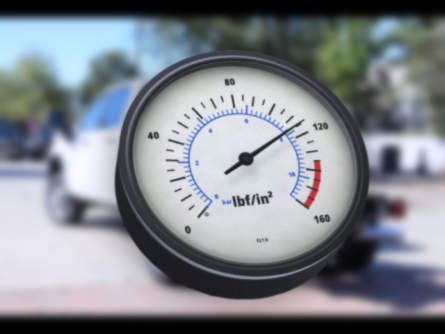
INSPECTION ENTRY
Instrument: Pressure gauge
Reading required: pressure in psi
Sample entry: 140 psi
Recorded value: 115 psi
